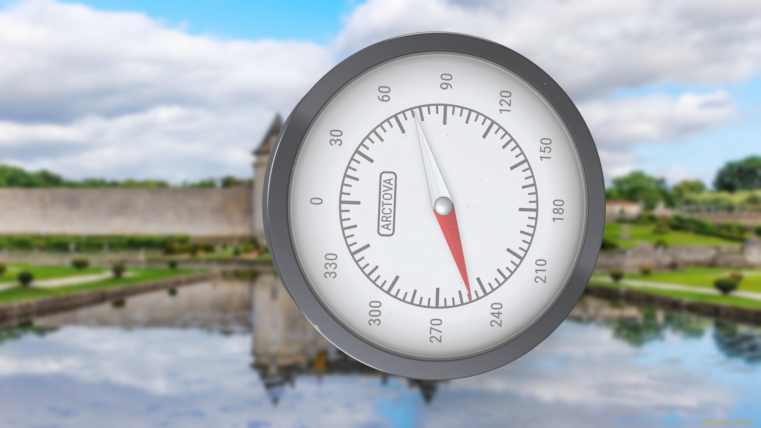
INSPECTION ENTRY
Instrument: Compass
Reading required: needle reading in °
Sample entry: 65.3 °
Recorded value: 250 °
